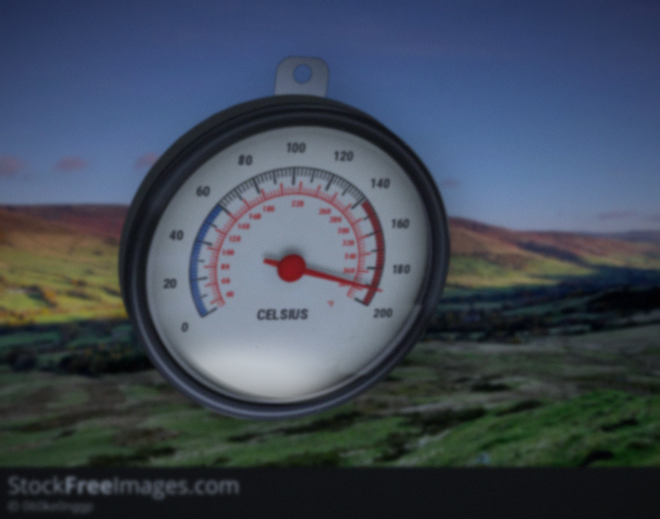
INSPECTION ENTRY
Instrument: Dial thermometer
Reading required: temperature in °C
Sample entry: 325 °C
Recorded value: 190 °C
